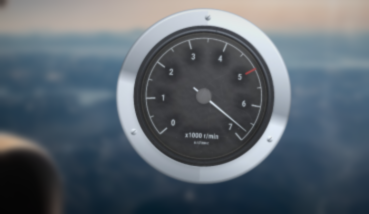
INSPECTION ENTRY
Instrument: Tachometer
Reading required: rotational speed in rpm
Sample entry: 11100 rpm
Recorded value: 6750 rpm
